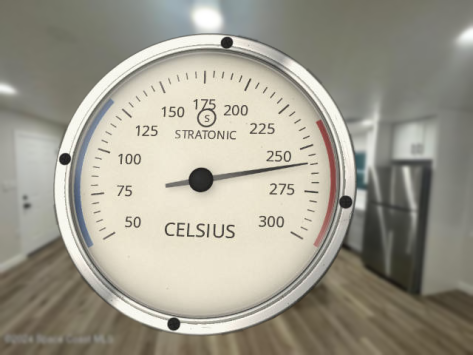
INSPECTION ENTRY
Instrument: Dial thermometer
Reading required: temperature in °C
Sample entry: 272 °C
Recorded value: 260 °C
